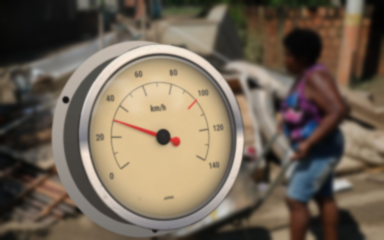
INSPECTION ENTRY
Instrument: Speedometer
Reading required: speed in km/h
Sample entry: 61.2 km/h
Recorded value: 30 km/h
